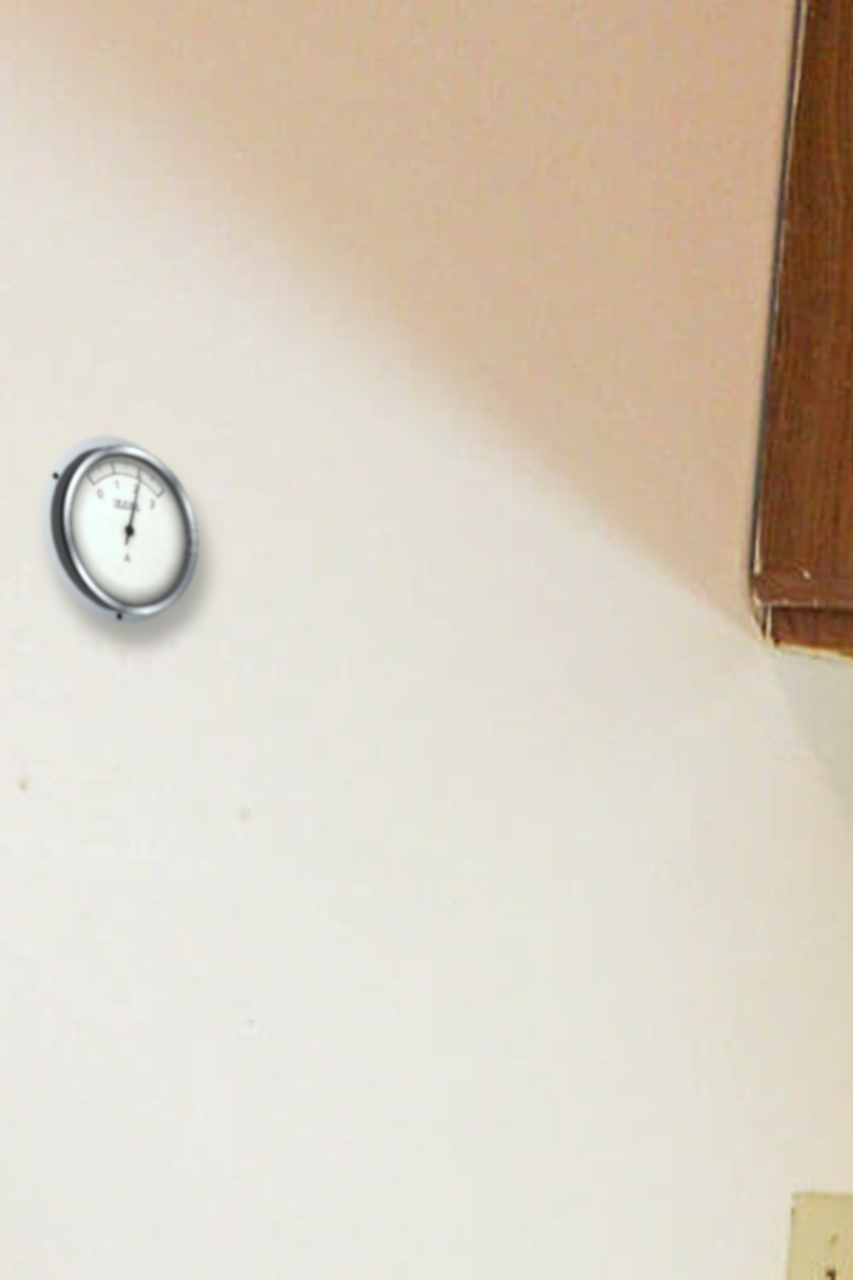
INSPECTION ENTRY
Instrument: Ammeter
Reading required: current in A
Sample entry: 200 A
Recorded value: 2 A
